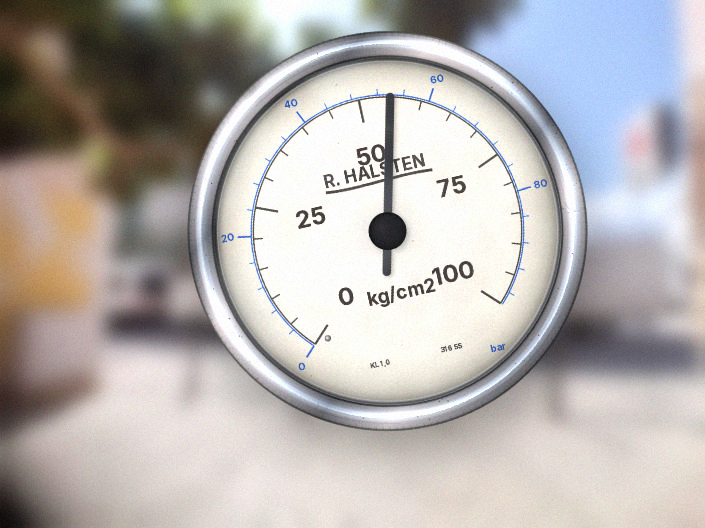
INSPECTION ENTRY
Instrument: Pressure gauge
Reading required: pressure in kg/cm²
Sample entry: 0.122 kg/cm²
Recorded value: 55 kg/cm²
